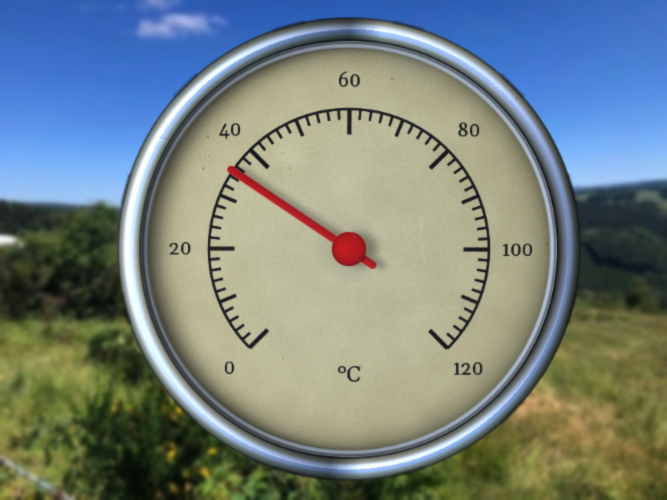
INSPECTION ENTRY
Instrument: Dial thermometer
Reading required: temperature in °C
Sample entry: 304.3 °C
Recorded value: 35 °C
